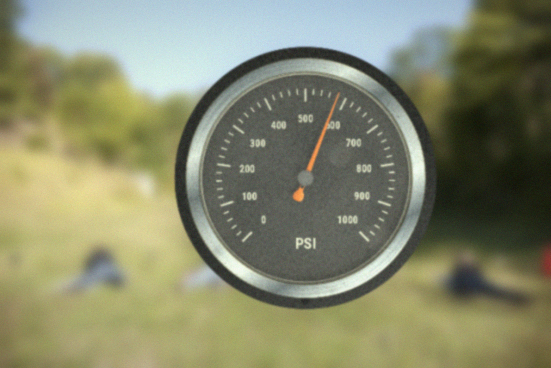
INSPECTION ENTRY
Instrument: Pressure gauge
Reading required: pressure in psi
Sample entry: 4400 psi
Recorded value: 580 psi
